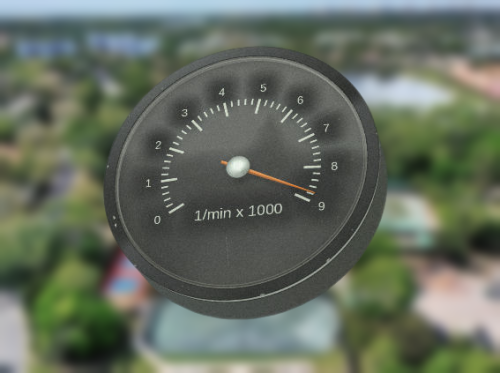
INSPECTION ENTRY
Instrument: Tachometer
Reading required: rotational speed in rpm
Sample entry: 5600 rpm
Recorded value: 8800 rpm
